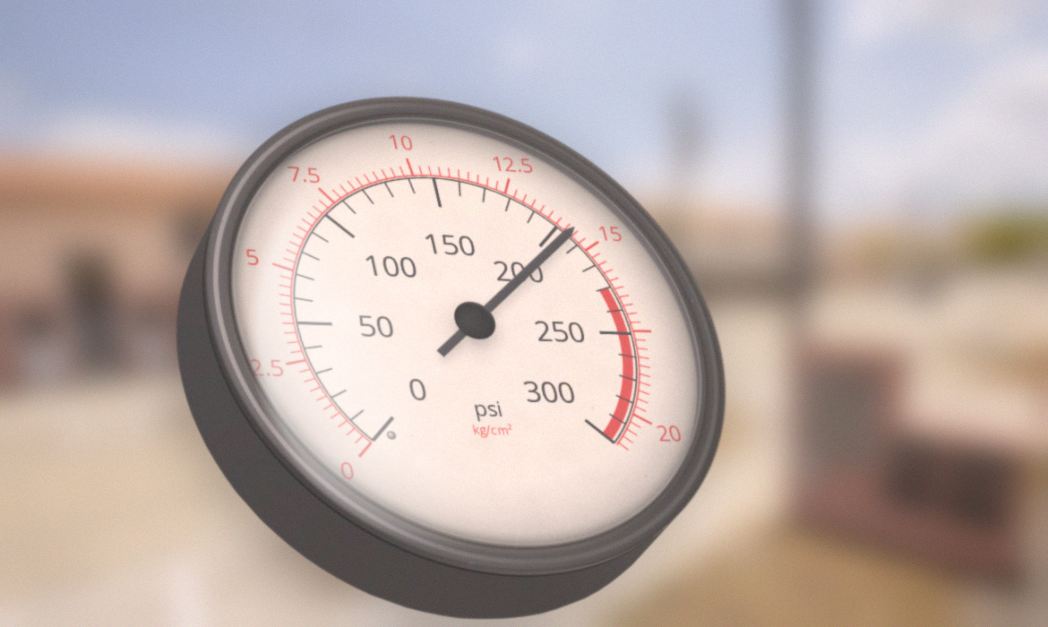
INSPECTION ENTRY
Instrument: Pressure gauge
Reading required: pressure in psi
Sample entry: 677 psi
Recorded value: 205 psi
